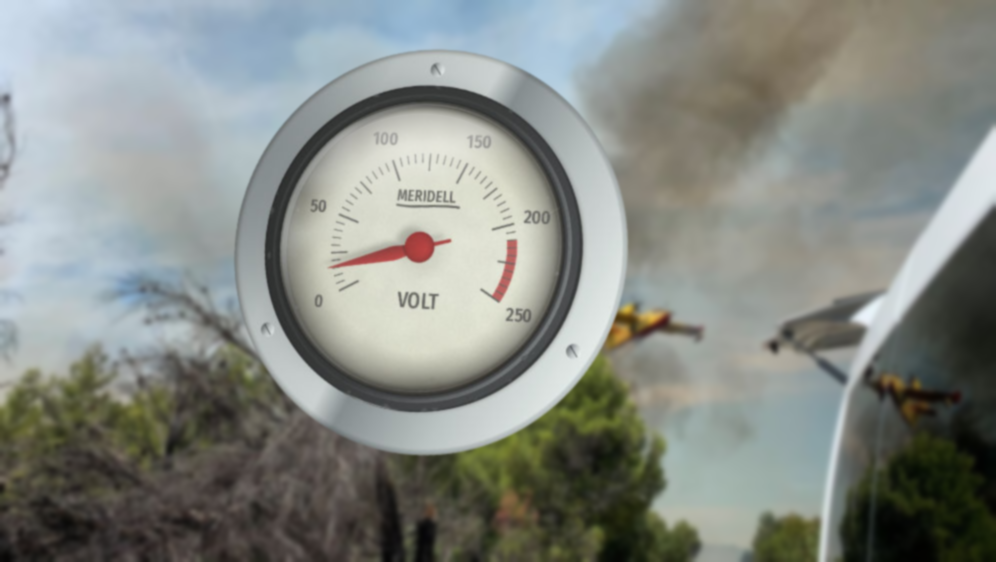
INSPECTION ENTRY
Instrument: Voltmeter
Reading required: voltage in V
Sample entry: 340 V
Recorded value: 15 V
